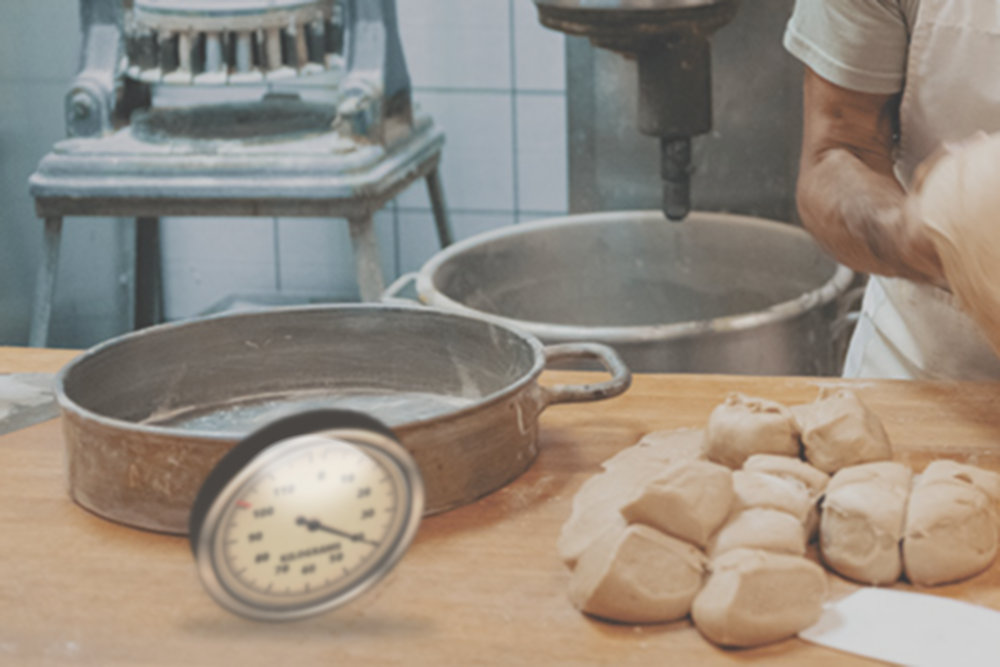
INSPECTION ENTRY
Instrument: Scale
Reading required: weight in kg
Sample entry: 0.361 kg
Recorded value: 40 kg
